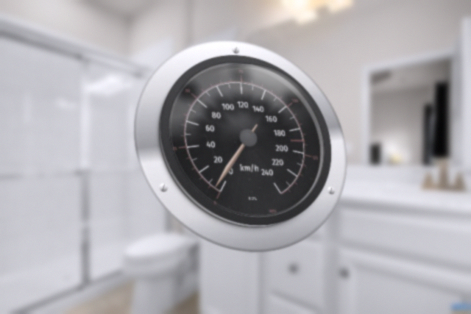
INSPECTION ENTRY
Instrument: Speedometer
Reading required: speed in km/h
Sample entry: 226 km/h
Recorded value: 5 km/h
